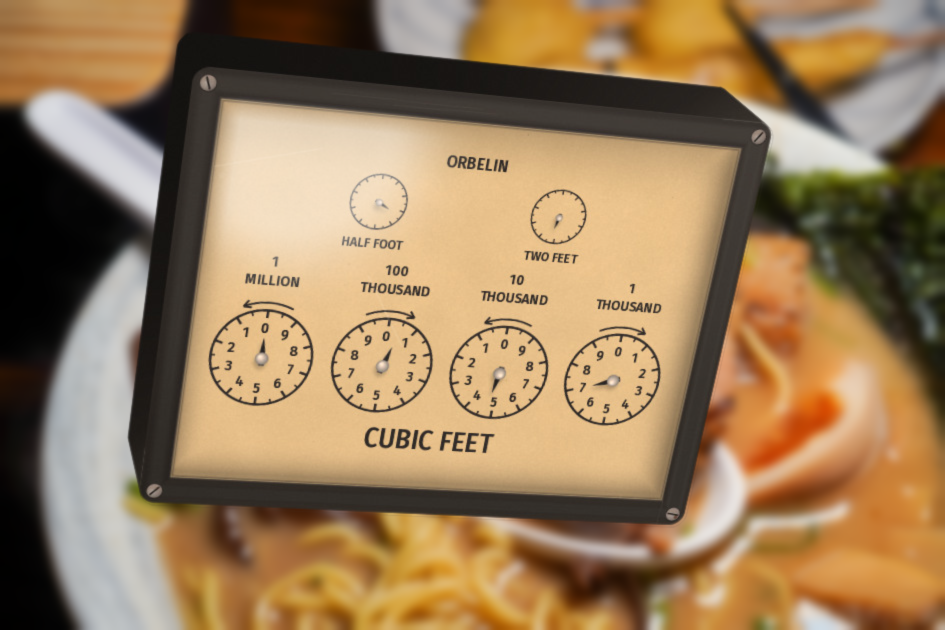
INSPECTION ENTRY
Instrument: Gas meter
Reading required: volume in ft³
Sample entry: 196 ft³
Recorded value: 4700 ft³
